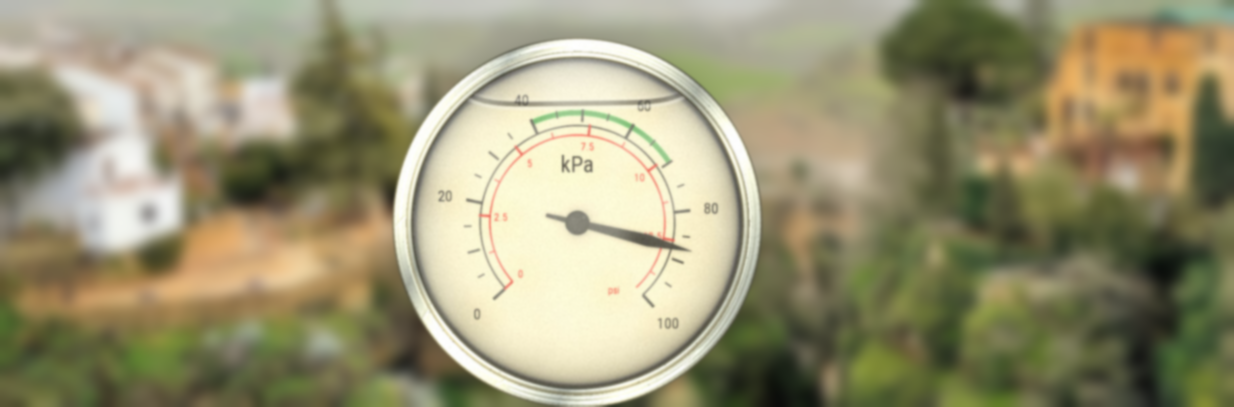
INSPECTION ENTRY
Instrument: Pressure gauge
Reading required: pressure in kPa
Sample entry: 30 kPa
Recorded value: 87.5 kPa
